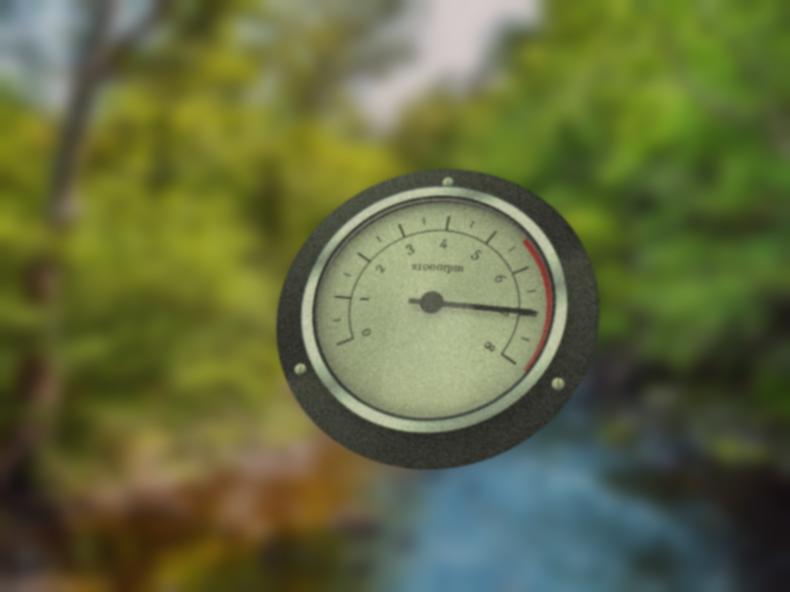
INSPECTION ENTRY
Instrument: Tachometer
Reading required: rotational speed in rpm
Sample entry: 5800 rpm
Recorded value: 7000 rpm
